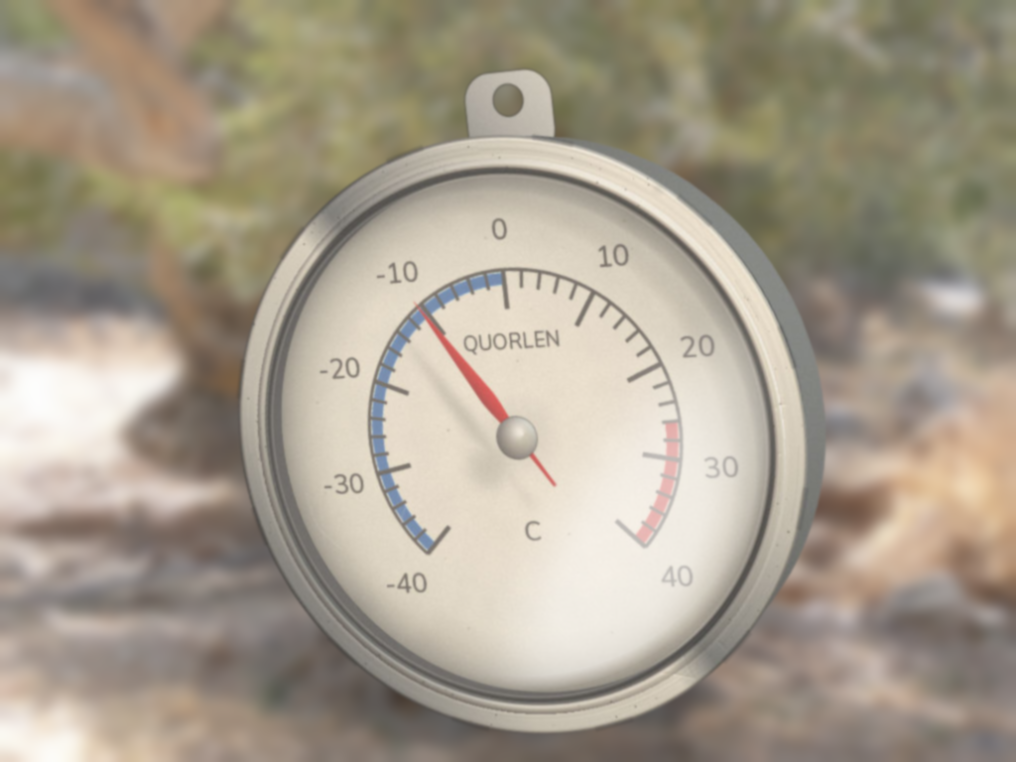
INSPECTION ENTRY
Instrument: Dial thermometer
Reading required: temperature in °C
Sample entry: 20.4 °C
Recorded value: -10 °C
